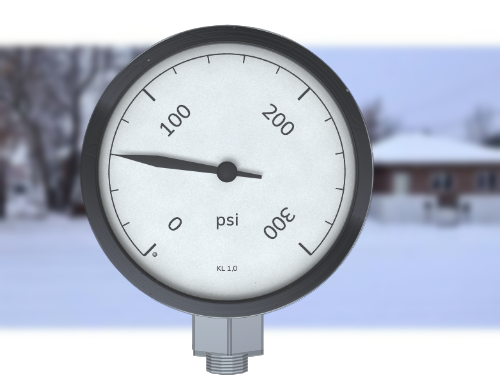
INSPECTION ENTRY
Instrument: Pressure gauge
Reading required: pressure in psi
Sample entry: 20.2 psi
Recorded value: 60 psi
